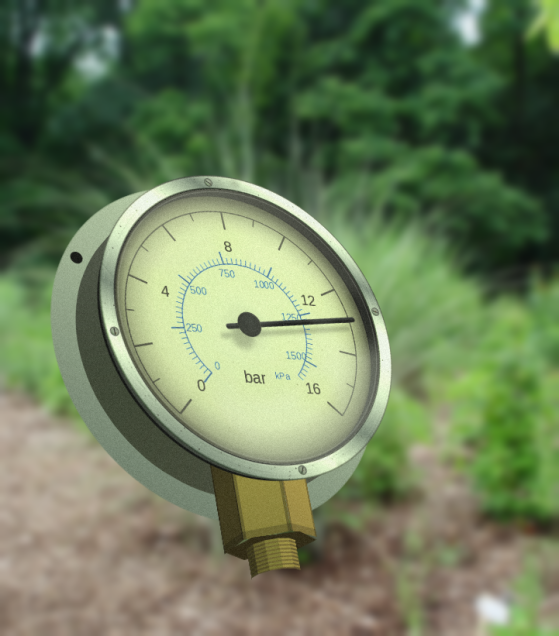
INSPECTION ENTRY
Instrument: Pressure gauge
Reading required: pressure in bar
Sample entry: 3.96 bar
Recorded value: 13 bar
